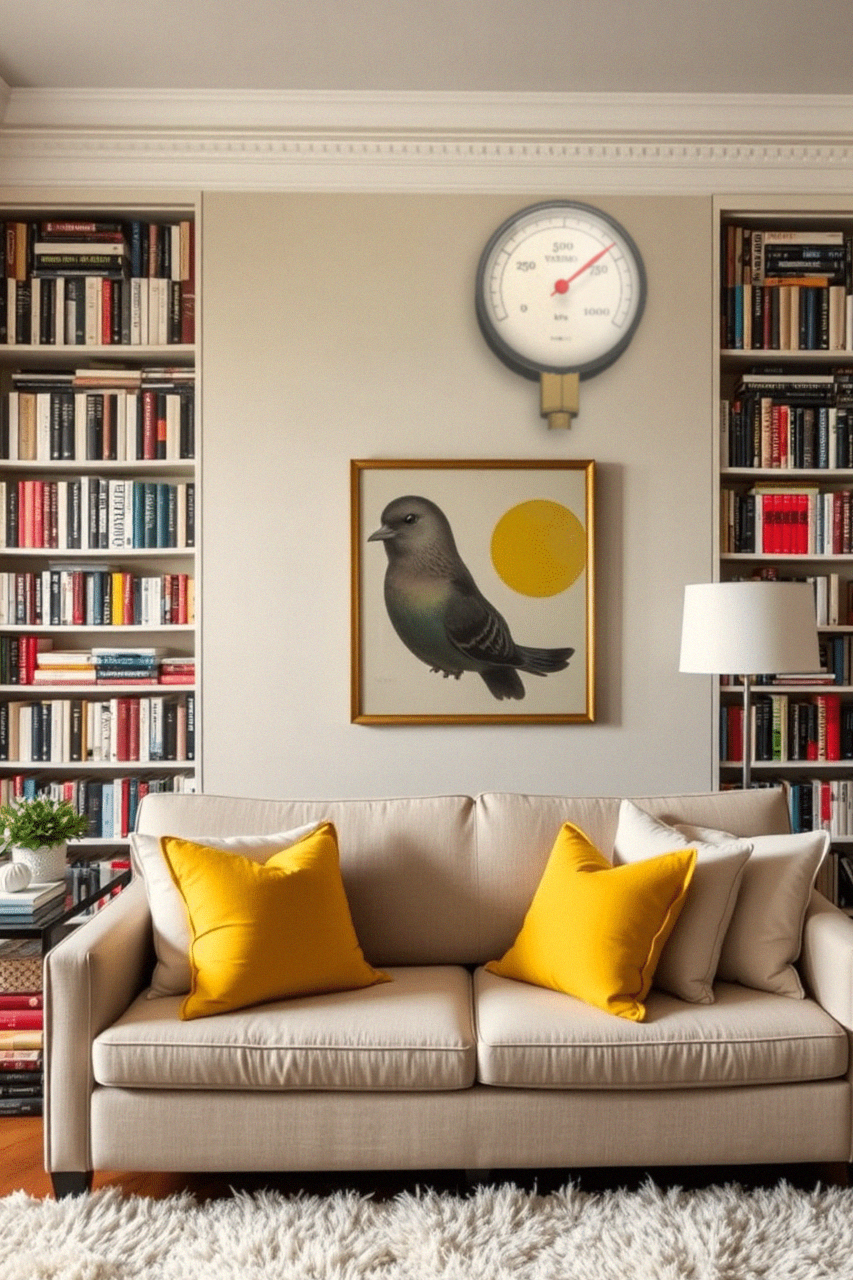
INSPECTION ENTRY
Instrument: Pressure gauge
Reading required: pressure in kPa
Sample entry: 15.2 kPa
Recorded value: 700 kPa
